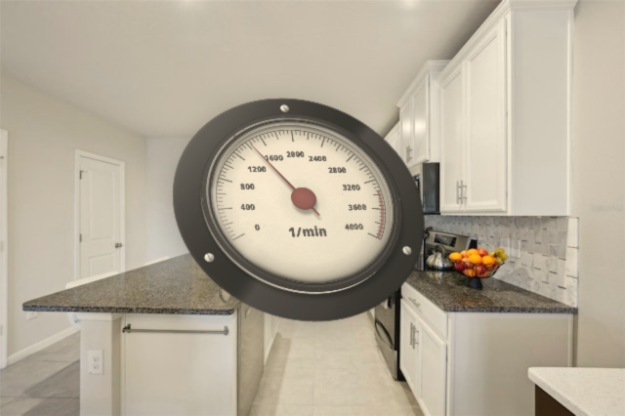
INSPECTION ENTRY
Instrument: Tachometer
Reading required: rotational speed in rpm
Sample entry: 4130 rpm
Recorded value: 1400 rpm
